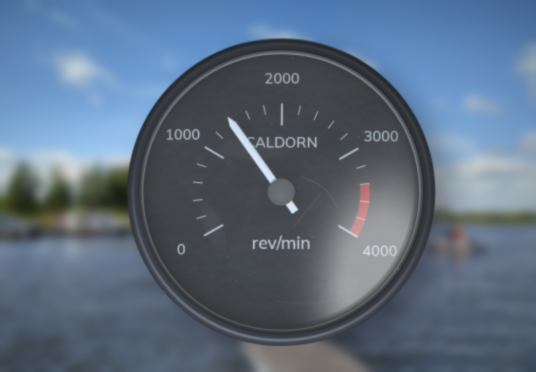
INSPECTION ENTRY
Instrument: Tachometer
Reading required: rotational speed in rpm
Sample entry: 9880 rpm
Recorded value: 1400 rpm
